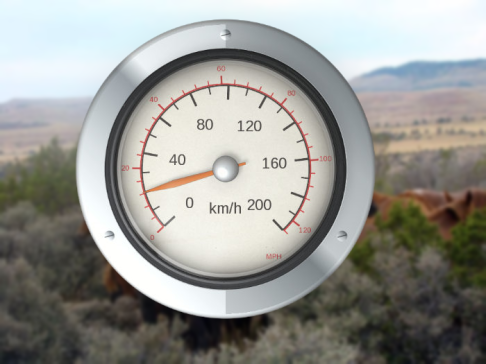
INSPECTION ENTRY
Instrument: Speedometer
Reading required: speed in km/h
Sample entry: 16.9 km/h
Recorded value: 20 km/h
